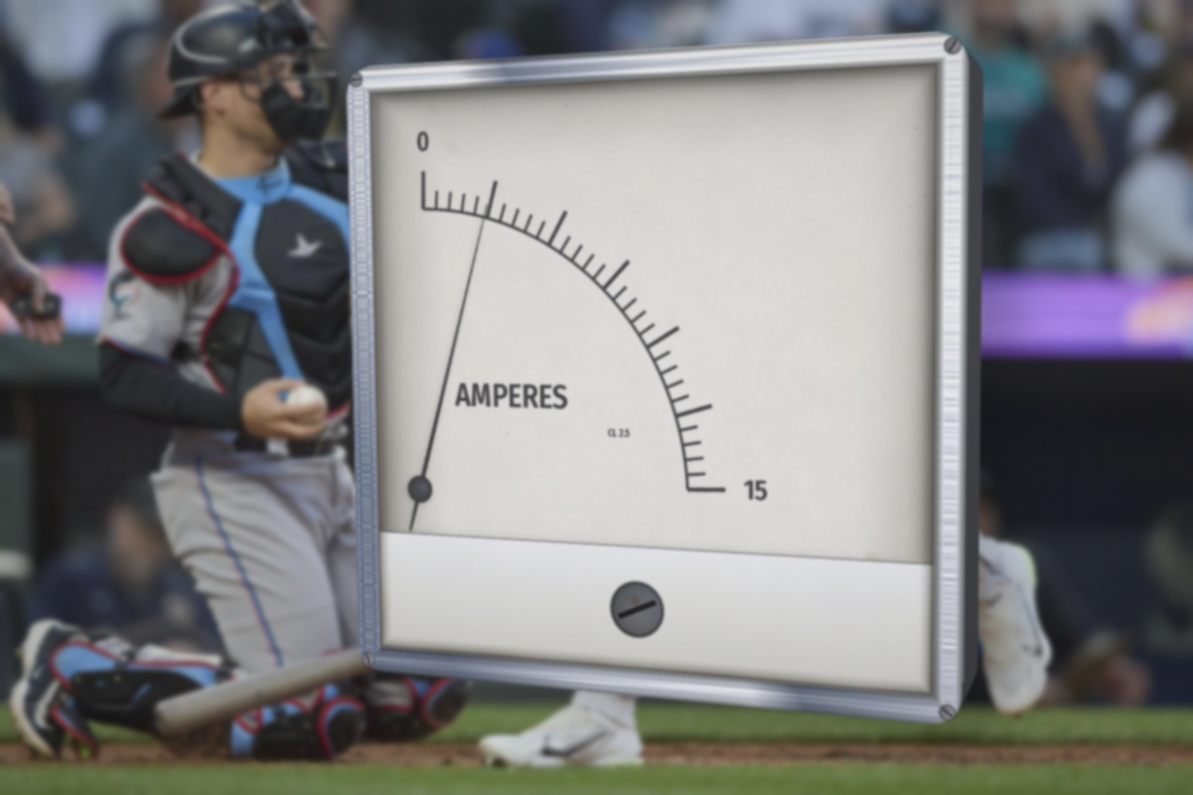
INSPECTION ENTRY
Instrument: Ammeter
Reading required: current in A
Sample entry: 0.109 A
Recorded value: 2.5 A
